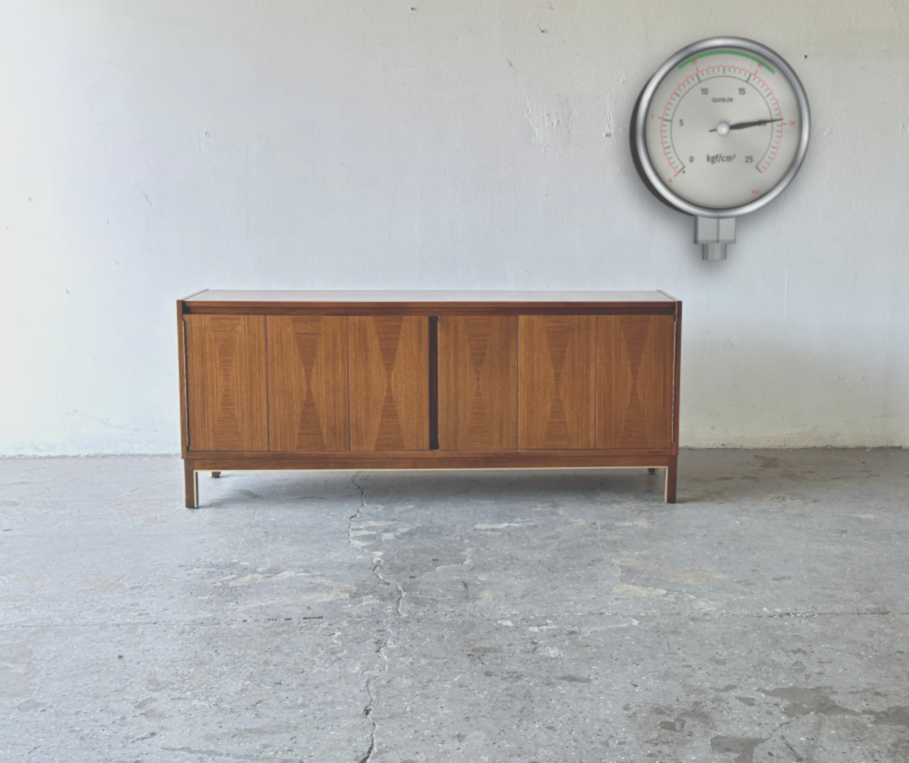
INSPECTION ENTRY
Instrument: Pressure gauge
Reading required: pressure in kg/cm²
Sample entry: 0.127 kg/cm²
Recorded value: 20 kg/cm²
